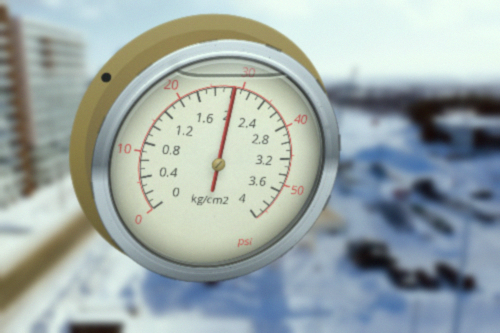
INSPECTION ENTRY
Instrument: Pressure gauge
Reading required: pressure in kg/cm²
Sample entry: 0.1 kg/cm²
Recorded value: 2 kg/cm²
